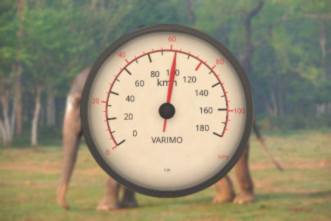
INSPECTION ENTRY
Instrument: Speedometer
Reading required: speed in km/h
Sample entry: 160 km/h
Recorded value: 100 km/h
